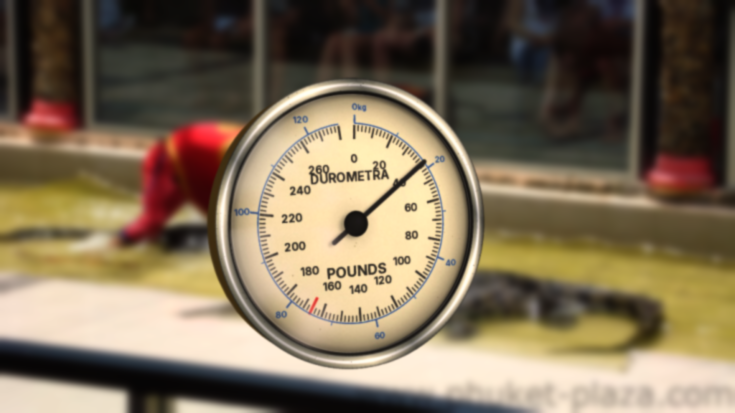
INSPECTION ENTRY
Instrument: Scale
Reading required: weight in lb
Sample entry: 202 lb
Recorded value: 40 lb
